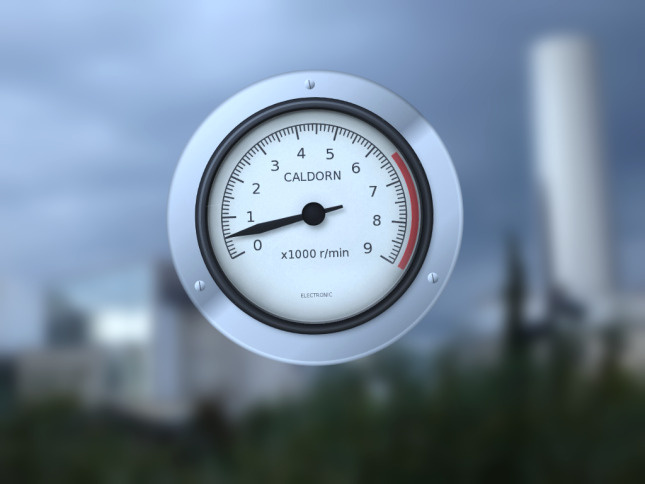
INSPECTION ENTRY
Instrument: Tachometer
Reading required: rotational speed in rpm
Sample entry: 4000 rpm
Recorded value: 500 rpm
